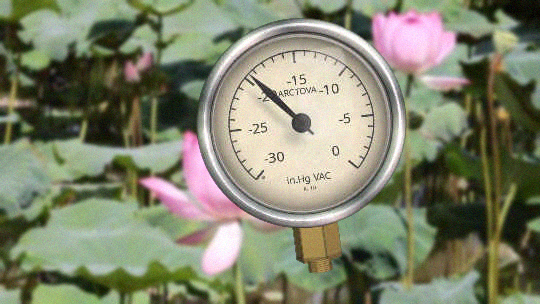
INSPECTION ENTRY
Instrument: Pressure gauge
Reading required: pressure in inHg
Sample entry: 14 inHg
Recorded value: -19.5 inHg
